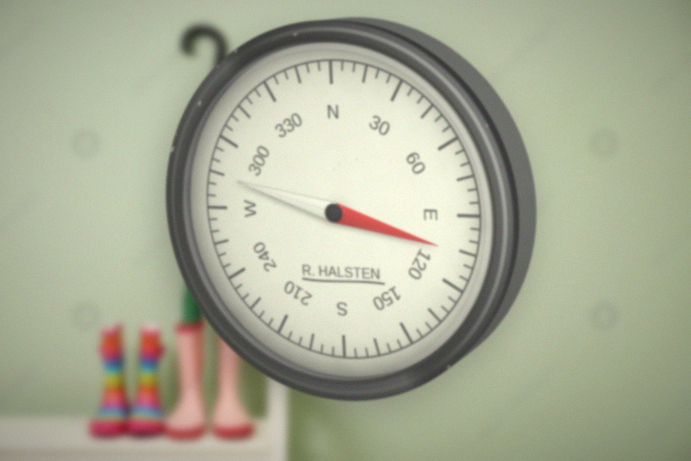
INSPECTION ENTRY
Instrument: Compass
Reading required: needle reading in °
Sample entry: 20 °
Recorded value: 105 °
